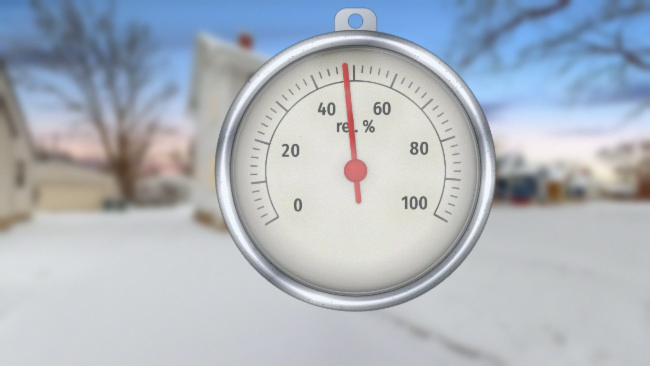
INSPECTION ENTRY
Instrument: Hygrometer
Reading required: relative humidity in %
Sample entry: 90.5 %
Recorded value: 48 %
